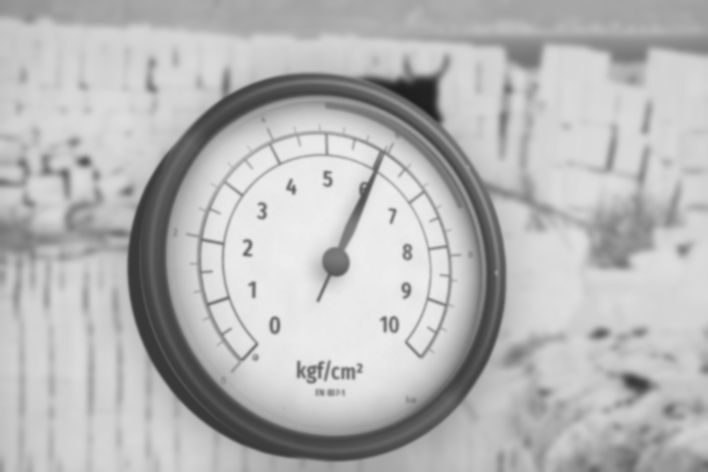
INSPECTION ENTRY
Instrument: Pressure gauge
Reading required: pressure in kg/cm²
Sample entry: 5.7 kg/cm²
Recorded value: 6 kg/cm²
